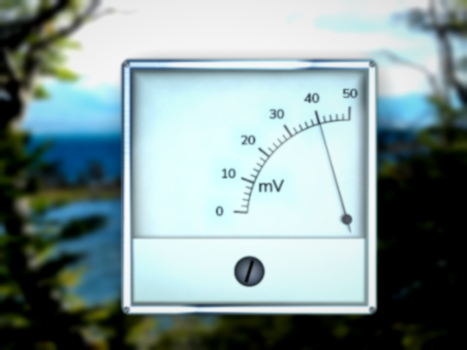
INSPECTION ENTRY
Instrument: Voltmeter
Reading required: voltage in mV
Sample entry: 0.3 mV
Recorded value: 40 mV
